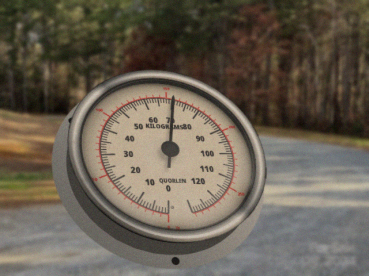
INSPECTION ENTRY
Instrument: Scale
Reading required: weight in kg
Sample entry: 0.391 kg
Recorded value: 70 kg
